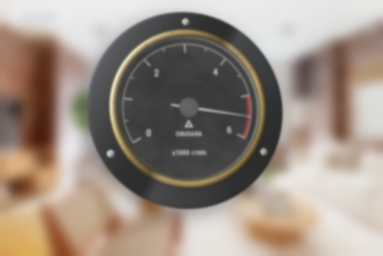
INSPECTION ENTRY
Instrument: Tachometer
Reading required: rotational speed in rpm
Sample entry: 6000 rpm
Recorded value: 5500 rpm
